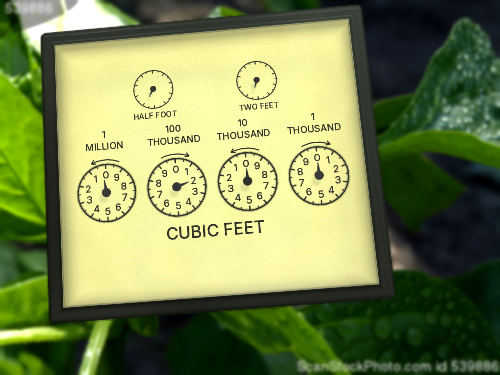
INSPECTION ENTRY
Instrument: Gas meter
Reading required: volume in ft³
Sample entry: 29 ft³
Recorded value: 20000 ft³
